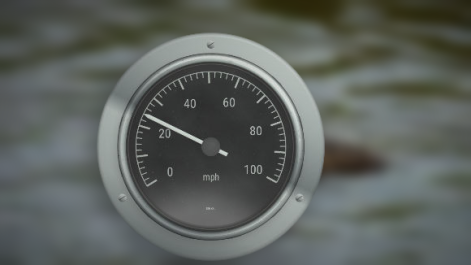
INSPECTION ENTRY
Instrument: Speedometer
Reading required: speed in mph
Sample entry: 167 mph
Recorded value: 24 mph
